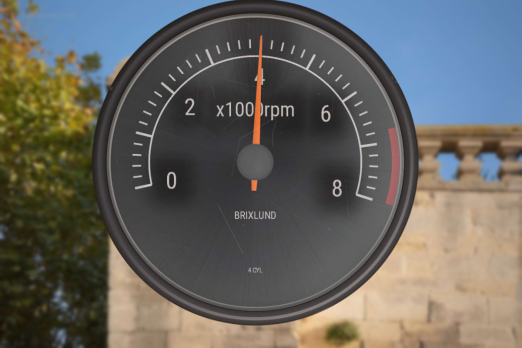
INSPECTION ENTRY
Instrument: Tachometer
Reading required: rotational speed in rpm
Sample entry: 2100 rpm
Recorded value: 4000 rpm
